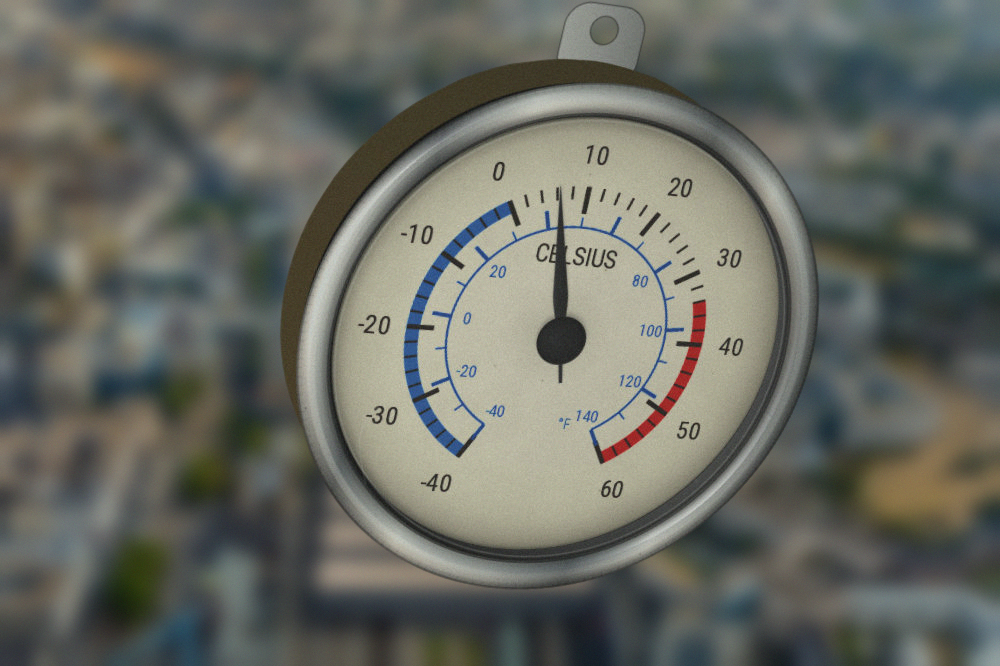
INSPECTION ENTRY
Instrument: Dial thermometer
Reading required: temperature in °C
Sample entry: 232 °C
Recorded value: 6 °C
